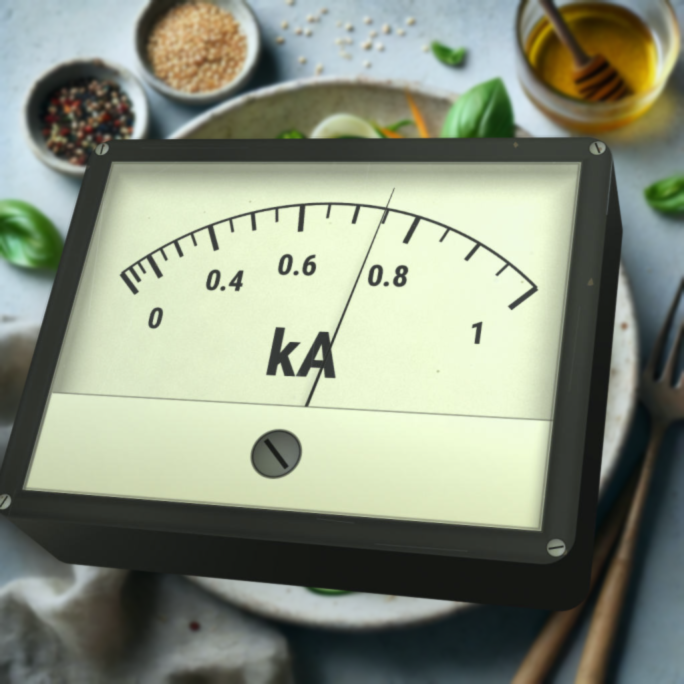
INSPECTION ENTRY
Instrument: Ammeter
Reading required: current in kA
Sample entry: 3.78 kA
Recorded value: 0.75 kA
